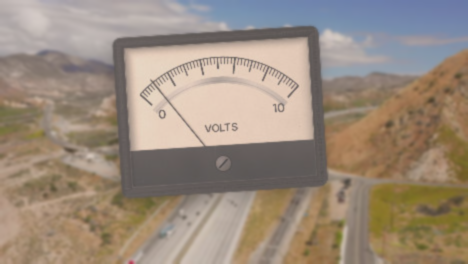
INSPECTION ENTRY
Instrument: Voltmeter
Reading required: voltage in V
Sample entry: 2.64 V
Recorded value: 1 V
